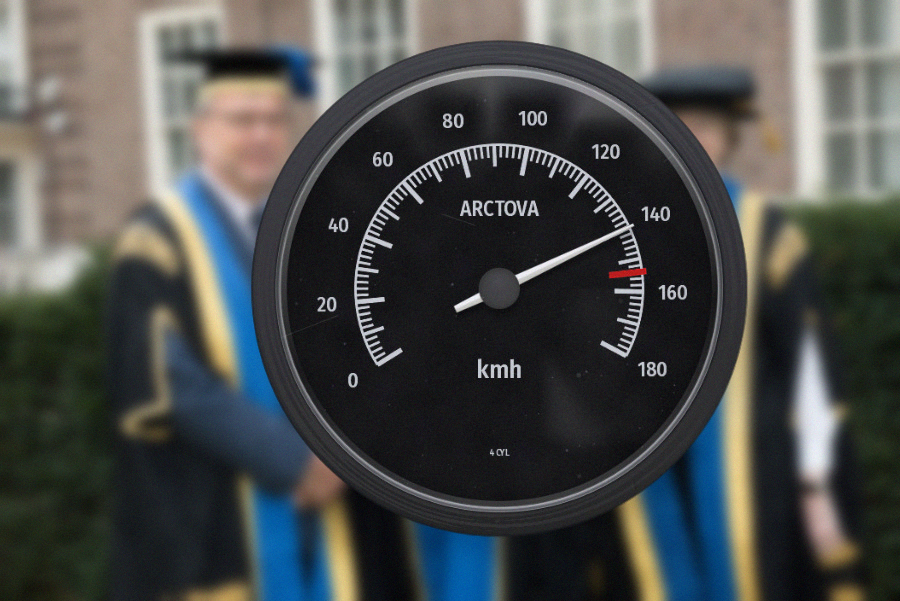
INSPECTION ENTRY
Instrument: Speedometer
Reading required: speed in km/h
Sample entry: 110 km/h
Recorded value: 140 km/h
